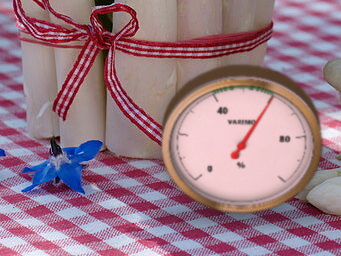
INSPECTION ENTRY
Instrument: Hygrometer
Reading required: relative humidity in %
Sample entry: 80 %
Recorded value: 60 %
